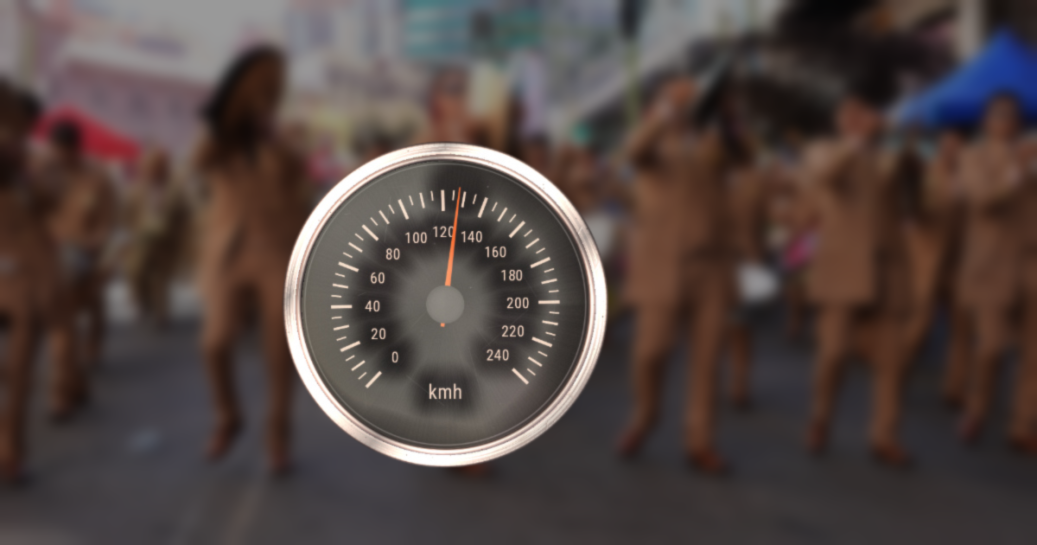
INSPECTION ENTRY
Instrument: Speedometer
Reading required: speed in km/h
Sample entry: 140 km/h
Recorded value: 127.5 km/h
